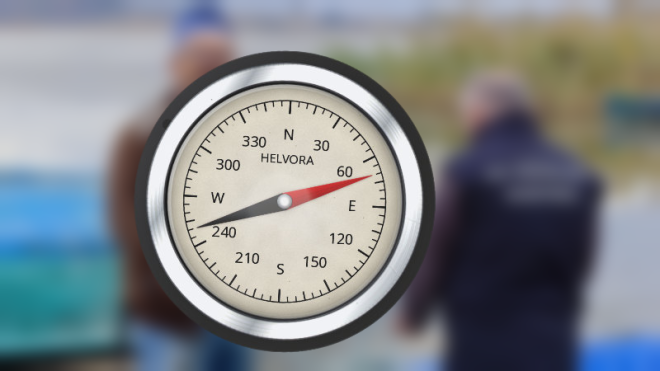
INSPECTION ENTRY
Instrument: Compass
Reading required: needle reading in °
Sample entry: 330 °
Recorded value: 70 °
